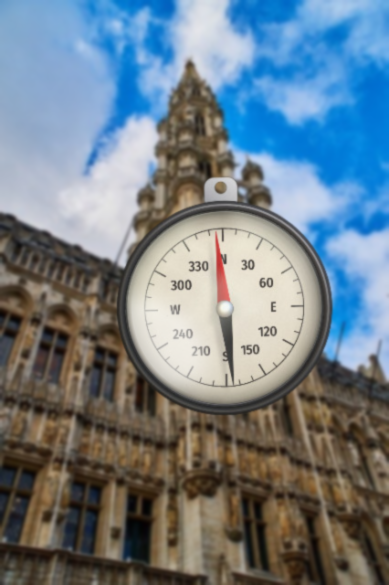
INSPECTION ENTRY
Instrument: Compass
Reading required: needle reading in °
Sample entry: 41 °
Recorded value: 355 °
